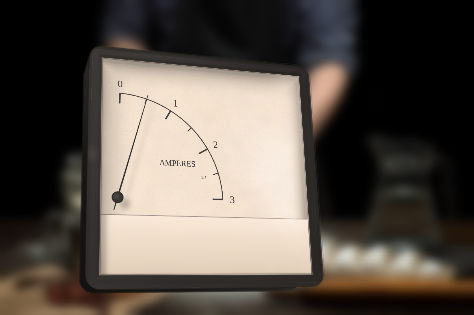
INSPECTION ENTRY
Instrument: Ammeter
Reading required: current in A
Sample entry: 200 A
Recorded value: 0.5 A
